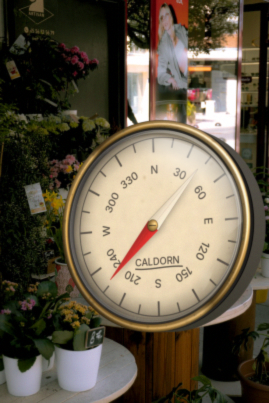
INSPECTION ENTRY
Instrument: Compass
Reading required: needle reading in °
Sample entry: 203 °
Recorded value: 225 °
